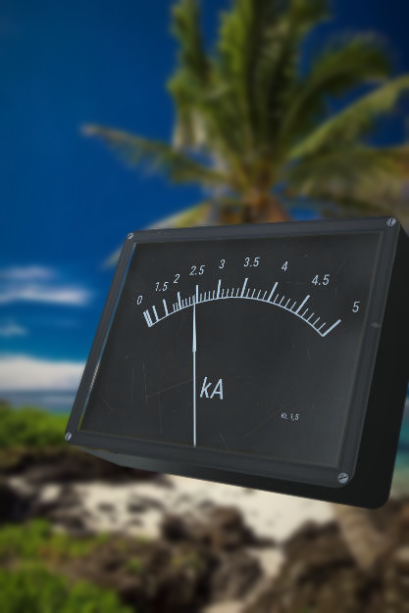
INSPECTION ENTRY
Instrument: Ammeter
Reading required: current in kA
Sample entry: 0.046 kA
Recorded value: 2.5 kA
